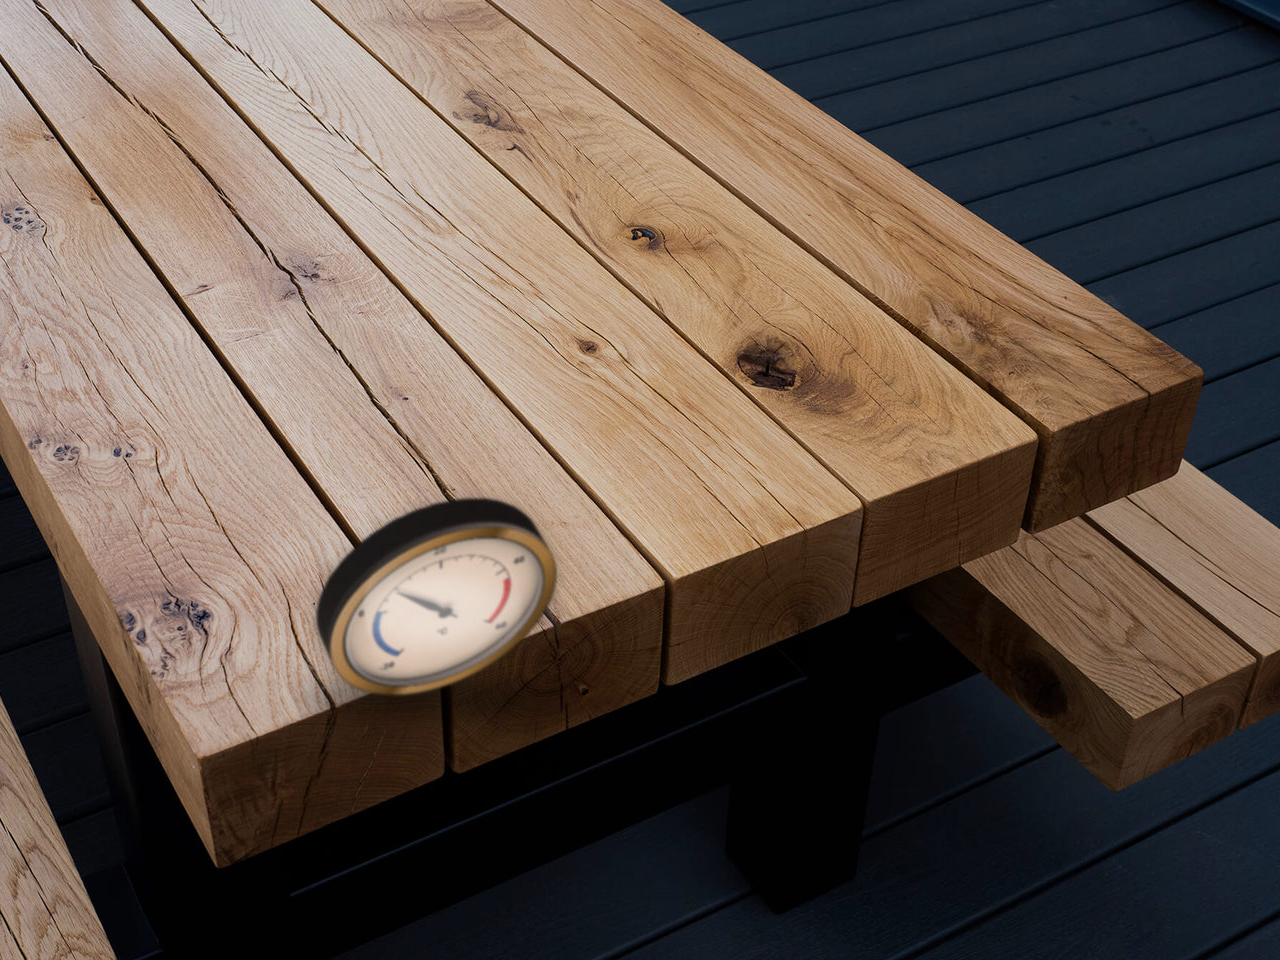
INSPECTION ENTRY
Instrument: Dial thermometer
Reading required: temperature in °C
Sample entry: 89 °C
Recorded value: 8 °C
